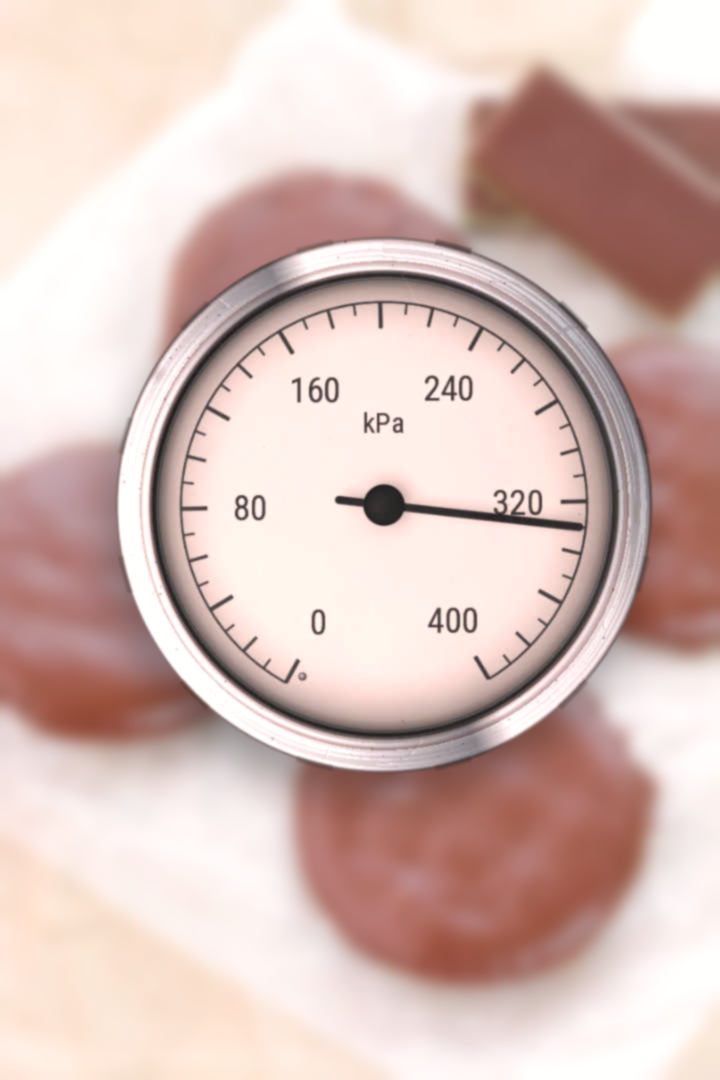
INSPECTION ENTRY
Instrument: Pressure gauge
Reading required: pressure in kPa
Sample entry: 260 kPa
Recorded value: 330 kPa
